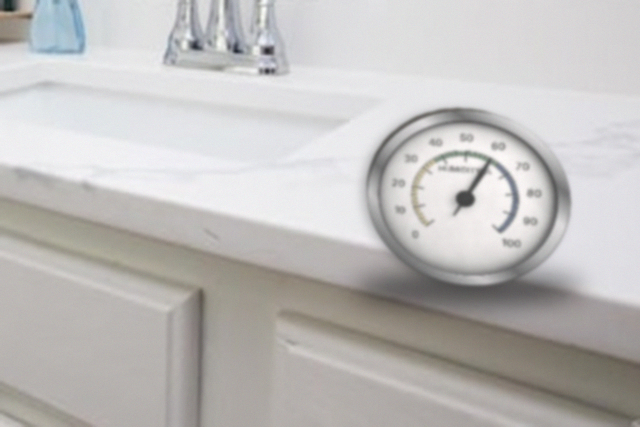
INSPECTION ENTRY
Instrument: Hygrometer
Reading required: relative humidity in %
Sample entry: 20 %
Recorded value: 60 %
